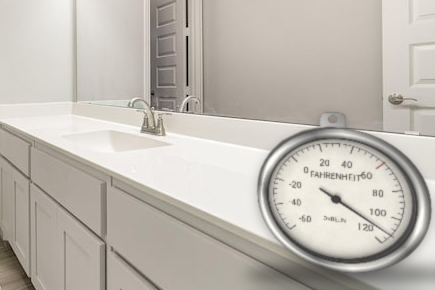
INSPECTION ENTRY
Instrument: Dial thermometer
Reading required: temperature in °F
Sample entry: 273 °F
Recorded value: 112 °F
